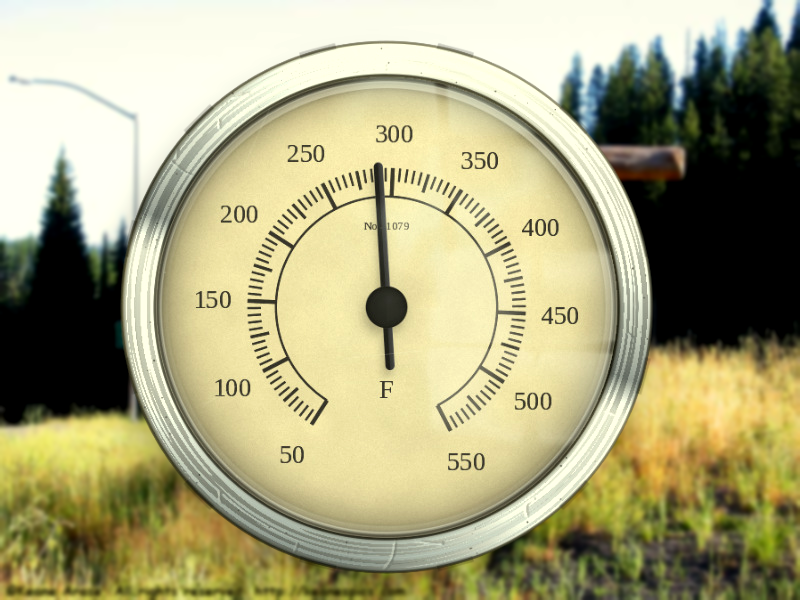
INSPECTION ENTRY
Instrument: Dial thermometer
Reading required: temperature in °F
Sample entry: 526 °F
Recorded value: 290 °F
